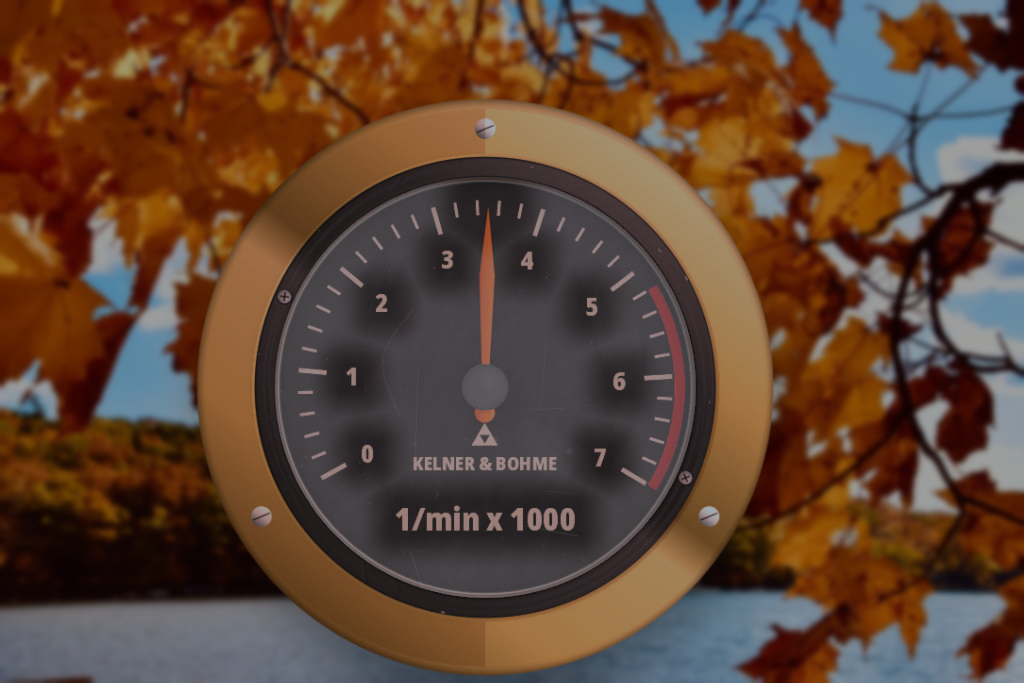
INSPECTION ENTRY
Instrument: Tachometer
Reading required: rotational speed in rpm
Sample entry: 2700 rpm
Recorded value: 3500 rpm
